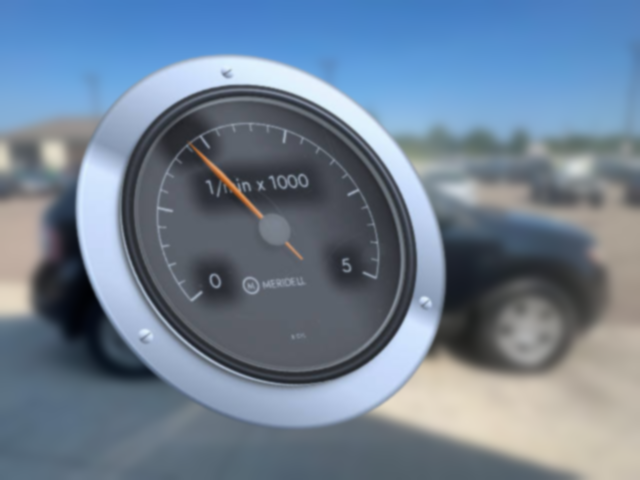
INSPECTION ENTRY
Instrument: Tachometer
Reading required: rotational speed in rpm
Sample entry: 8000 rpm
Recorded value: 1800 rpm
